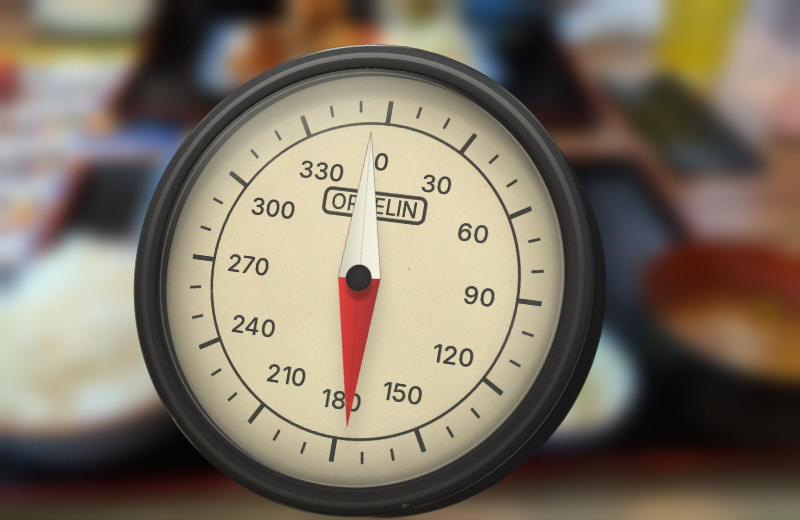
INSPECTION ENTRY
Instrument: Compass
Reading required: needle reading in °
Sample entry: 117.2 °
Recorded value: 175 °
